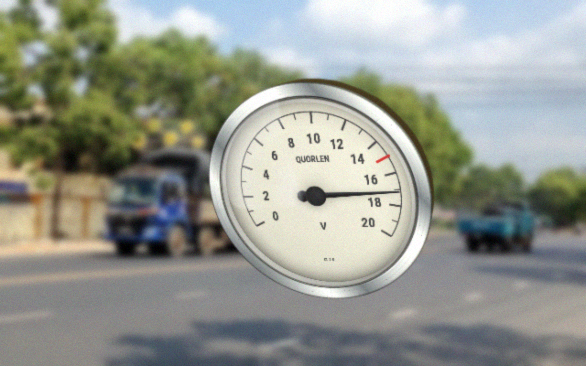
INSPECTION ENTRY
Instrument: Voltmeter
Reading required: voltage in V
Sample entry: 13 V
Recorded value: 17 V
